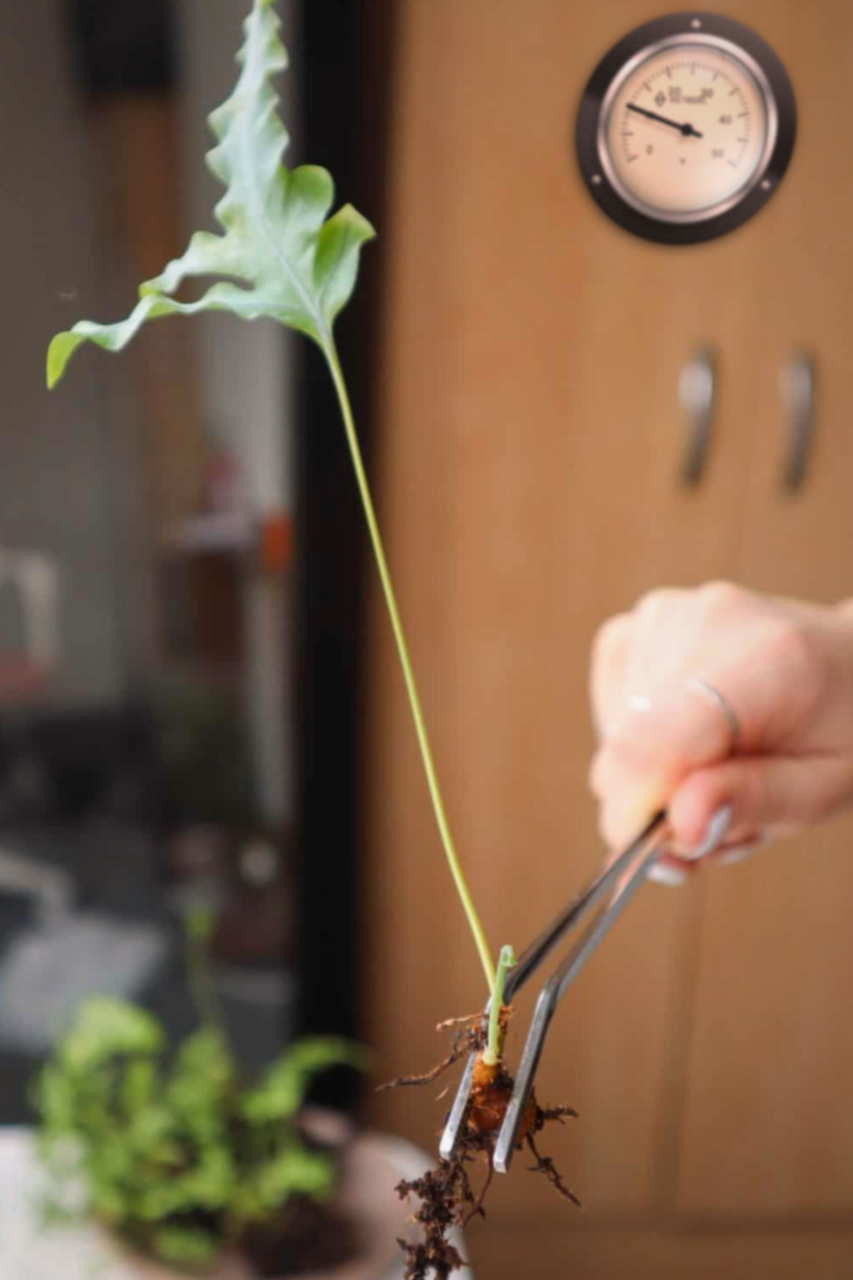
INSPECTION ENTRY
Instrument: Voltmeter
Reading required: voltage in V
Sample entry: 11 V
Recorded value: 10 V
